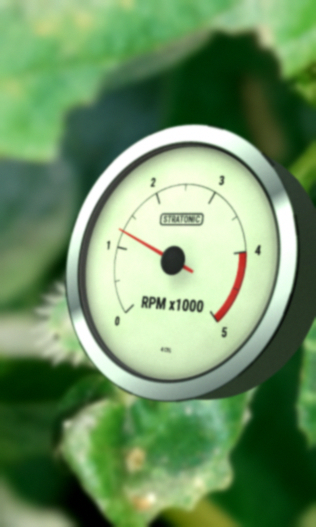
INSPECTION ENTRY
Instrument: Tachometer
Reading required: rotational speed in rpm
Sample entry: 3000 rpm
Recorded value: 1250 rpm
